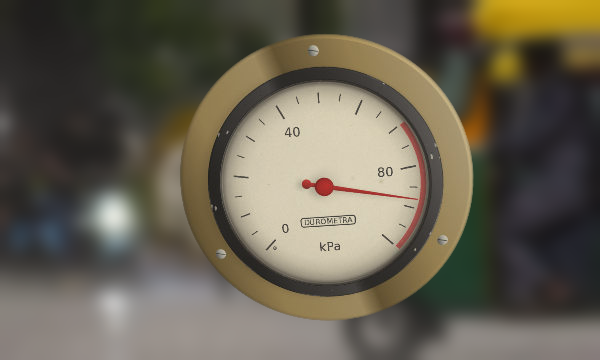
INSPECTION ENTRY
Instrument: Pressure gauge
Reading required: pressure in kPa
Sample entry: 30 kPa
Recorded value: 87.5 kPa
